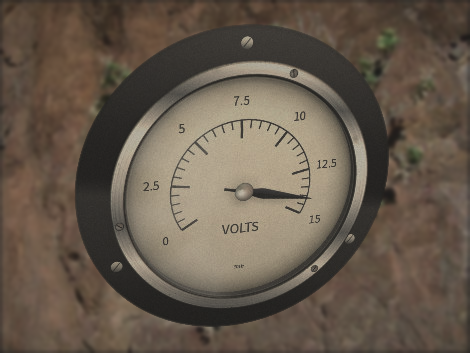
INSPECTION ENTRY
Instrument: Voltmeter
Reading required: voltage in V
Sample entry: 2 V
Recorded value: 14 V
